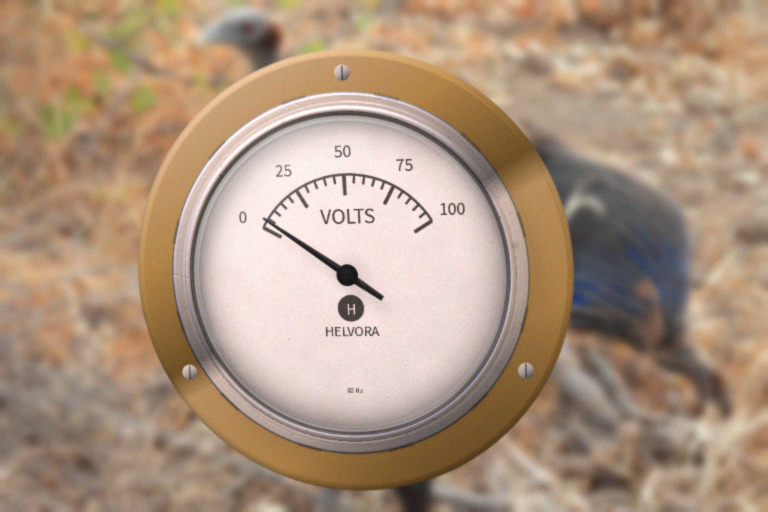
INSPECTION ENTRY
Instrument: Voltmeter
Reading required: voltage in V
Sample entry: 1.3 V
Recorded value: 5 V
